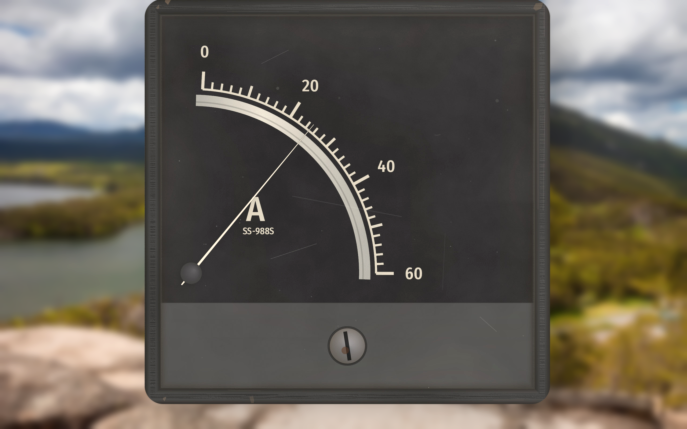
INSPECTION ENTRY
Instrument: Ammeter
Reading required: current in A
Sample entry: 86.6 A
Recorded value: 25 A
